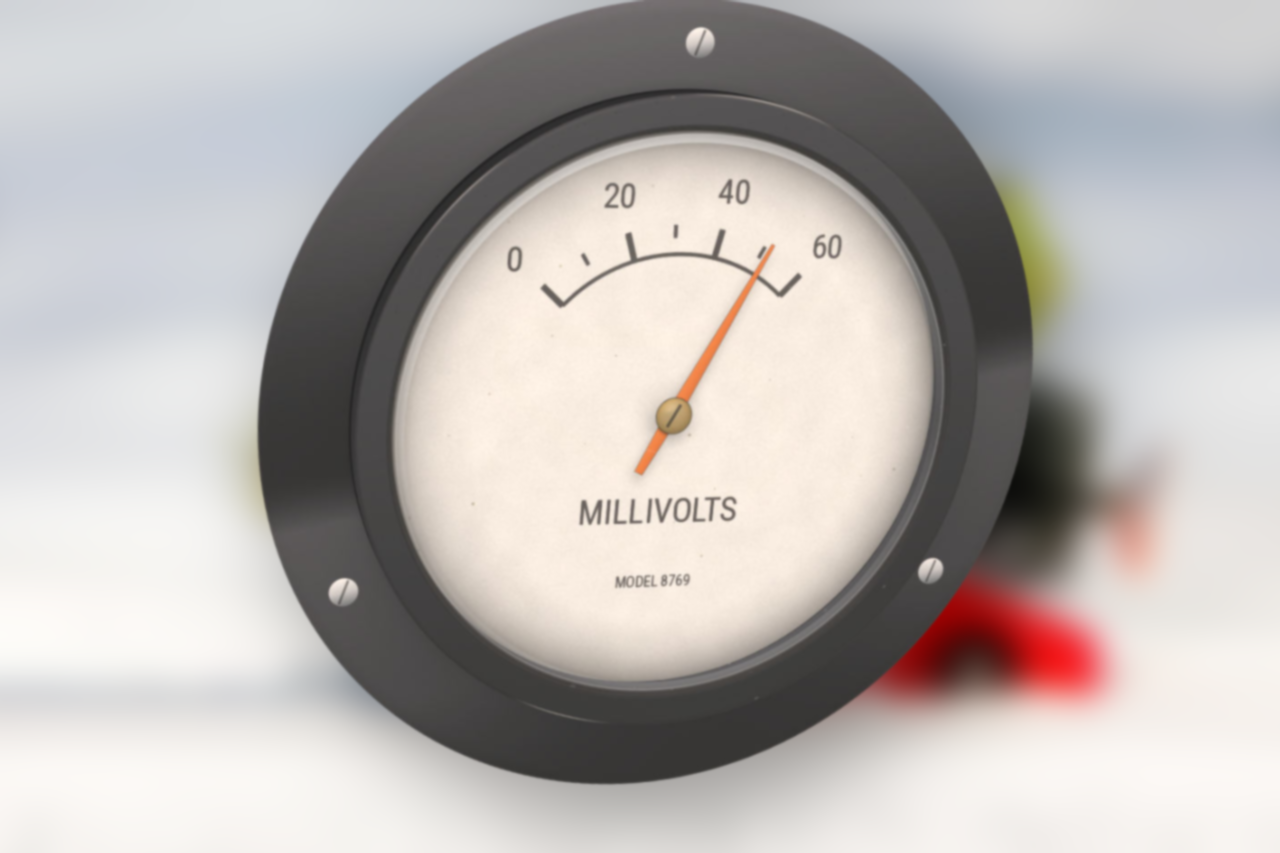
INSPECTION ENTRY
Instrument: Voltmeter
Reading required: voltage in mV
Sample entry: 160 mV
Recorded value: 50 mV
